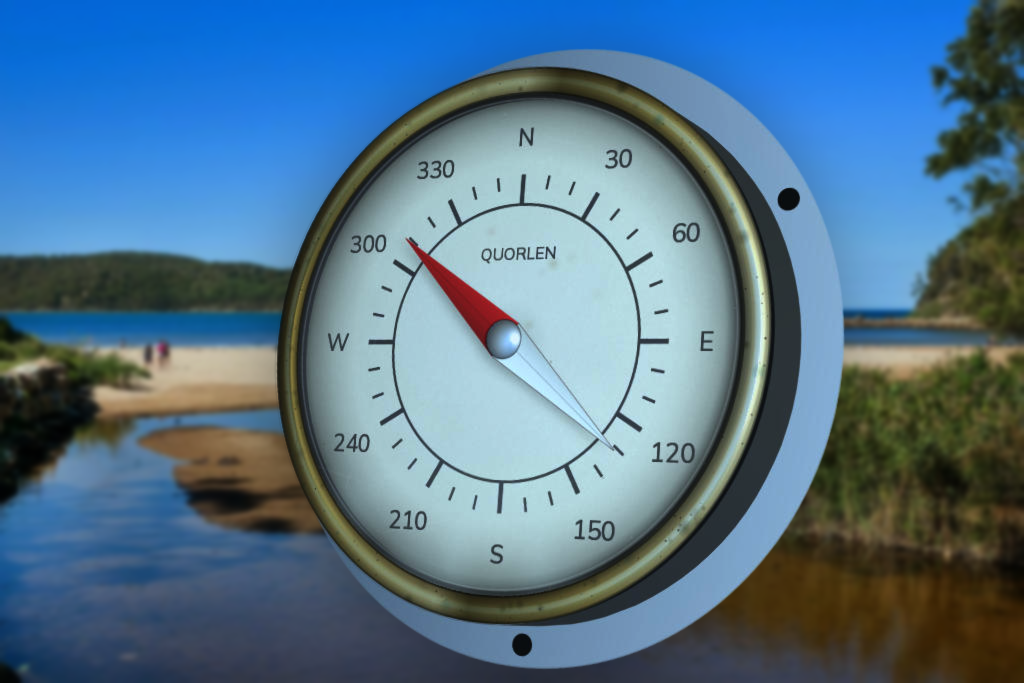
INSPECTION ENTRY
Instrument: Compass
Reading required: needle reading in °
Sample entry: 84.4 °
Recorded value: 310 °
